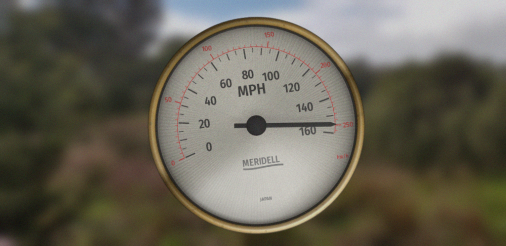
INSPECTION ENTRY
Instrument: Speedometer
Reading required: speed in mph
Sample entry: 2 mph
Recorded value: 155 mph
